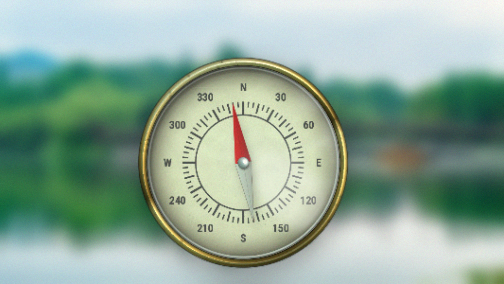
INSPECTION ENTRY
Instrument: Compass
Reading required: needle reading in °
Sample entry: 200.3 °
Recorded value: 350 °
